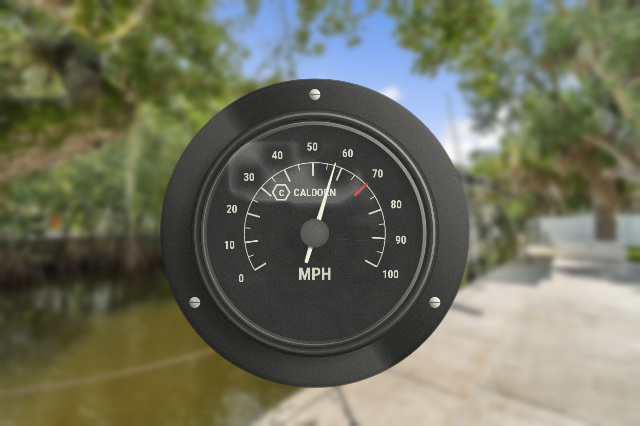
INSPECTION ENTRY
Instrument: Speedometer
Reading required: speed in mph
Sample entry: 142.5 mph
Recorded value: 57.5 mph
